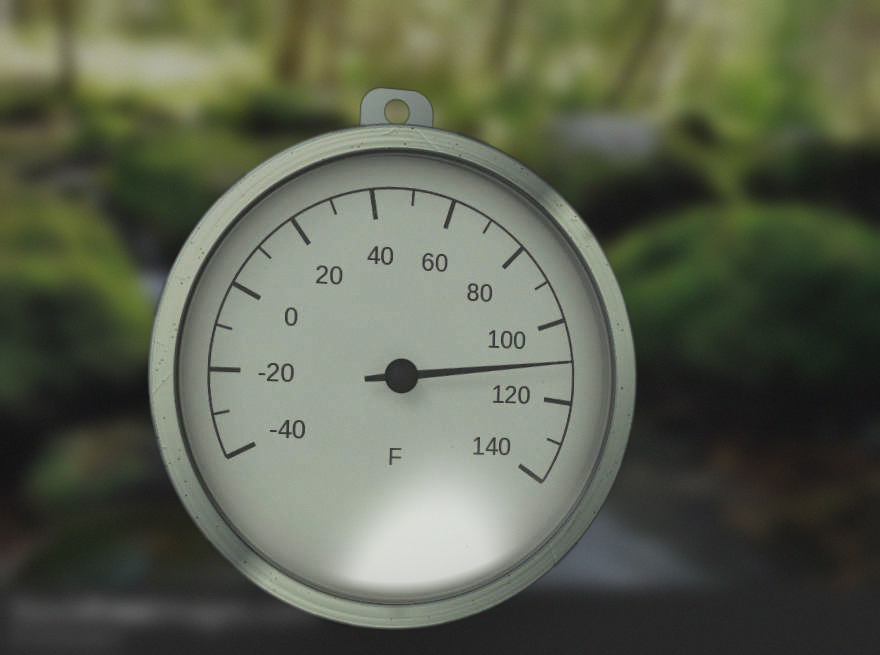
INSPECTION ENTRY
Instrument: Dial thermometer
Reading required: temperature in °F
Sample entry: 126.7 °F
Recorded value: 110 °F
